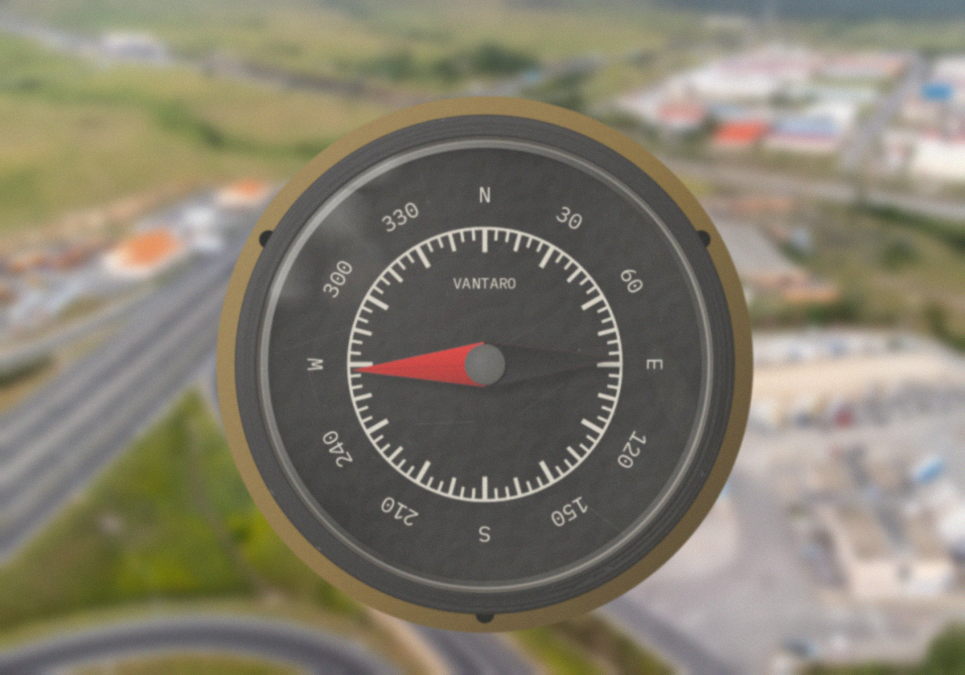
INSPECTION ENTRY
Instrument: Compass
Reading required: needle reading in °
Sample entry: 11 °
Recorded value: 267.5 °
